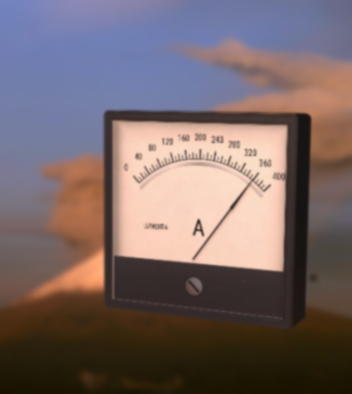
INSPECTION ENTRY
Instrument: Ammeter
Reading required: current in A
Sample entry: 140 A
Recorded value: 360 A
